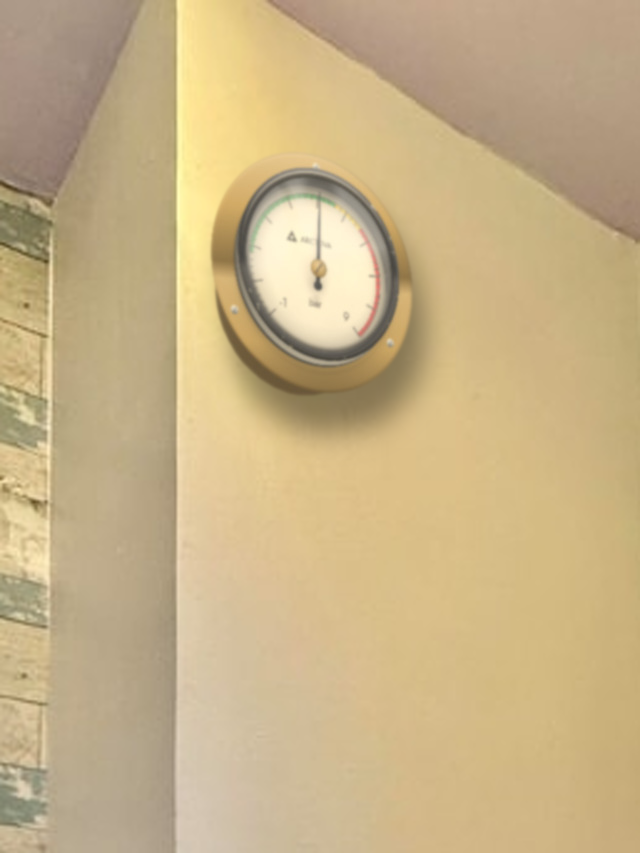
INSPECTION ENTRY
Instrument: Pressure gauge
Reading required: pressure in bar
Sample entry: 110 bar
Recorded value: 4 bar
